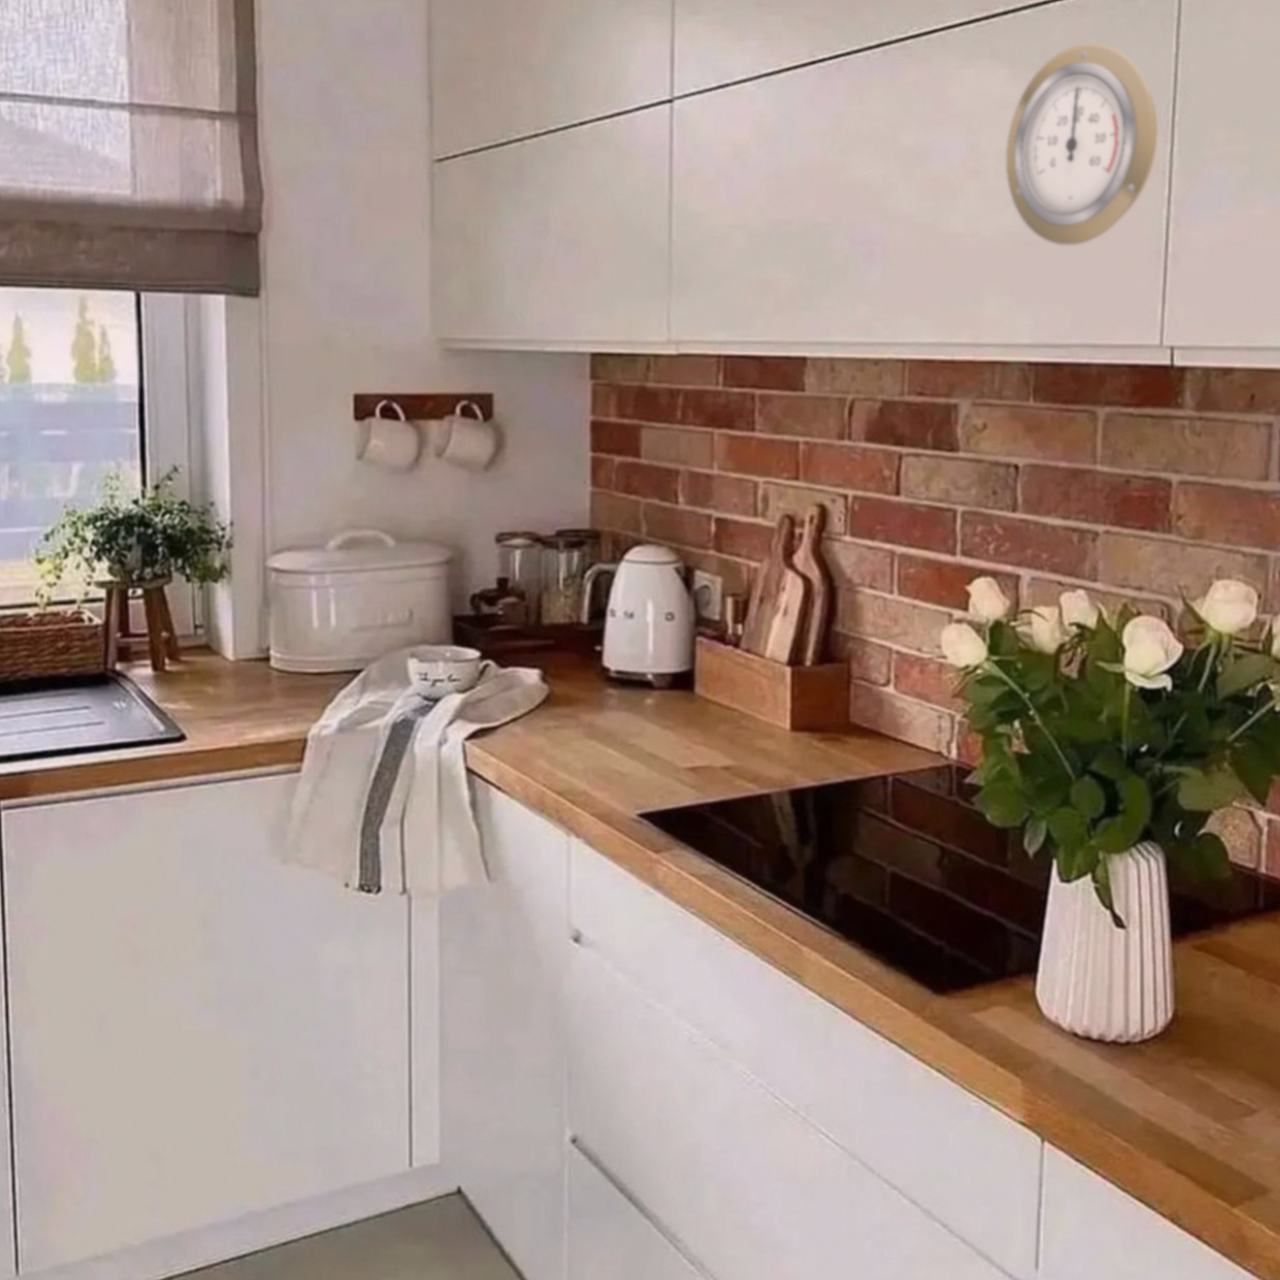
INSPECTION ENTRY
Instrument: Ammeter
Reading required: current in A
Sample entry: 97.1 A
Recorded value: 30 A
